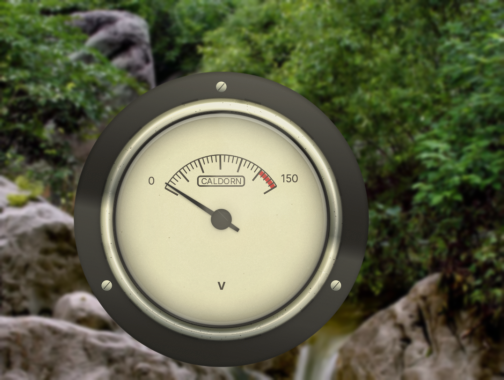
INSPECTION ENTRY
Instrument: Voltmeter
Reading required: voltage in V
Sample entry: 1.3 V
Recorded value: 5 V
